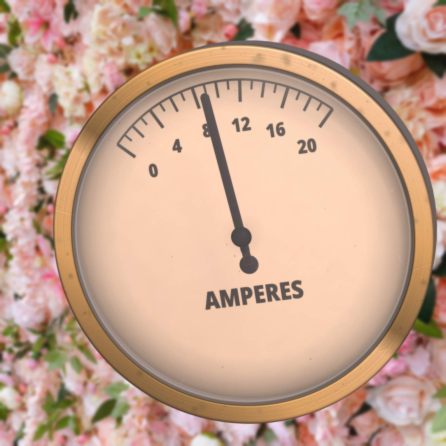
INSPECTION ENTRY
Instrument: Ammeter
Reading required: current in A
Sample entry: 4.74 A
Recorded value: 9 A
